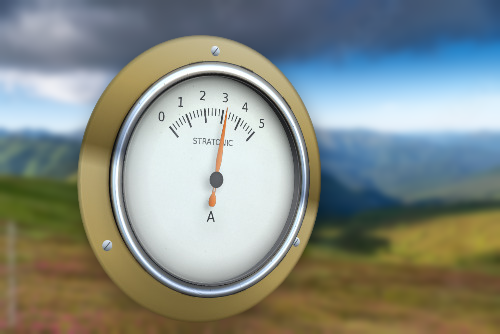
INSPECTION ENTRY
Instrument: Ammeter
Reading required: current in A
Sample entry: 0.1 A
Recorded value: 3 A
